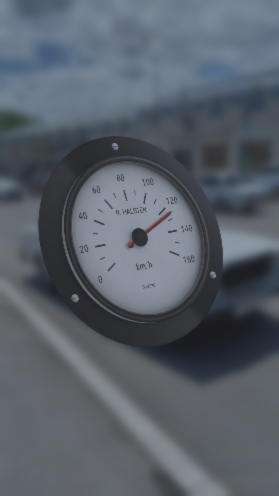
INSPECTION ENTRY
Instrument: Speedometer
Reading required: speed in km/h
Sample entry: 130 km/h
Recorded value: 125 km/h
